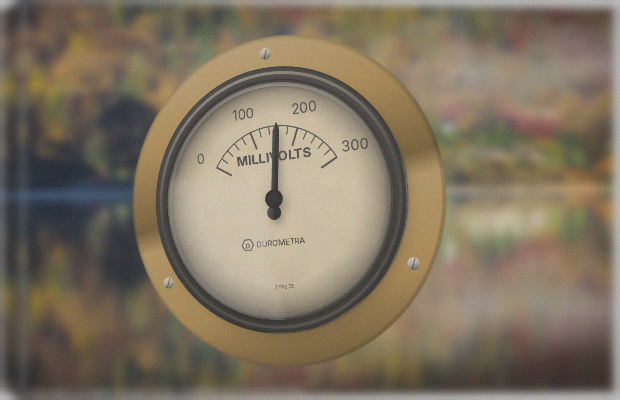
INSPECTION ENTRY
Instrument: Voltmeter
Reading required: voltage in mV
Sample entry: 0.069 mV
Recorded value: 160 mV
